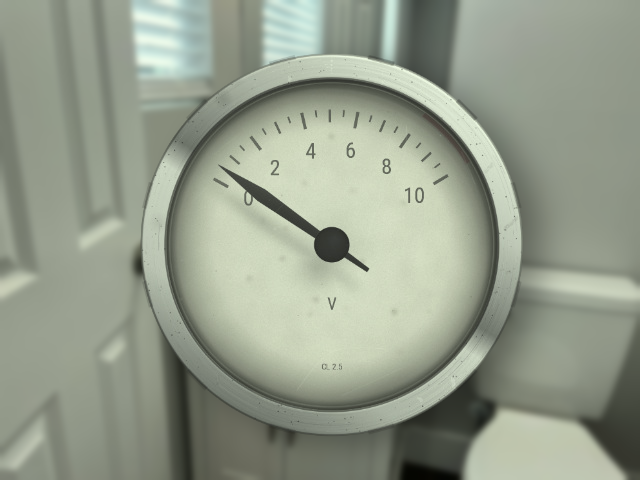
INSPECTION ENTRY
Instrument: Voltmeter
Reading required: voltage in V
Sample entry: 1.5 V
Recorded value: 0.5 V
